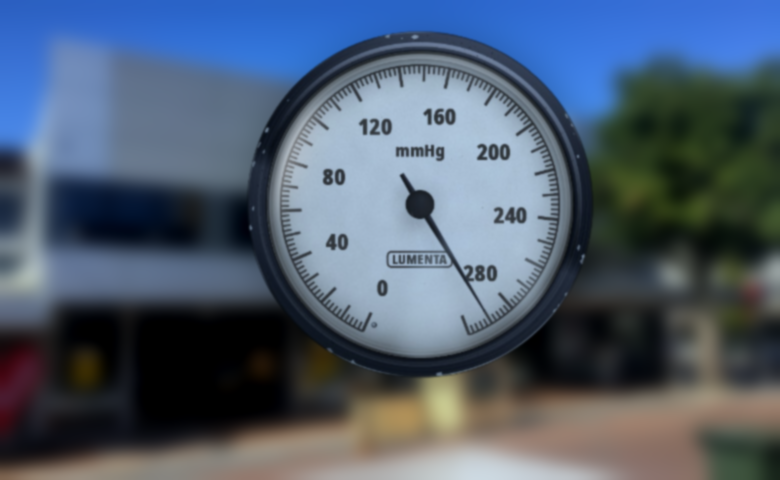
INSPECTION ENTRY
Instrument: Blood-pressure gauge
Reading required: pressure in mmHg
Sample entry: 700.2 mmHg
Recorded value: 290 mmHg
